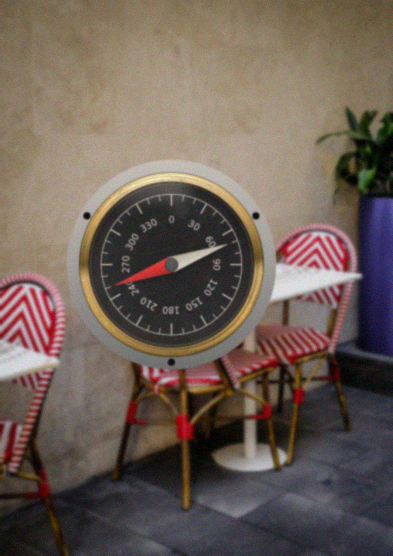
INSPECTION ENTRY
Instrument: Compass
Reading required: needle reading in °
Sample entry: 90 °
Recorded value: 250 °
